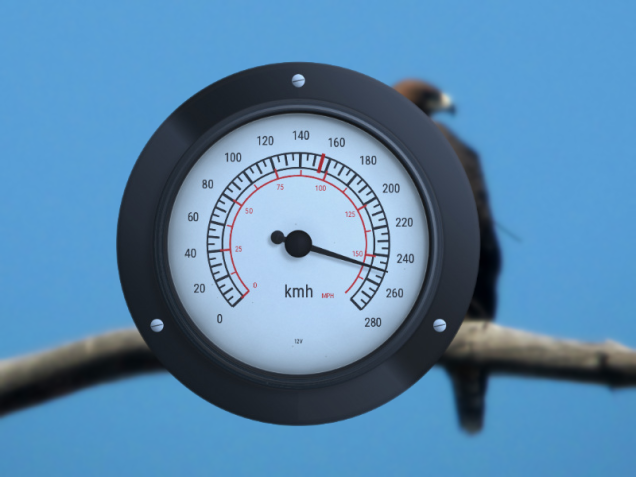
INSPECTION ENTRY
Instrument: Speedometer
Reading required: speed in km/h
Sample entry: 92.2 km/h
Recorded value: 250 km/h
